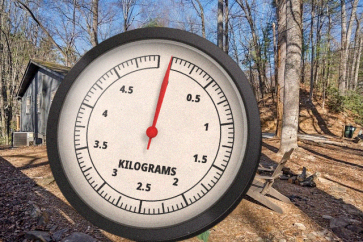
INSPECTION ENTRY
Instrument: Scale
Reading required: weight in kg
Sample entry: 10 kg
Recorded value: 0 kg
